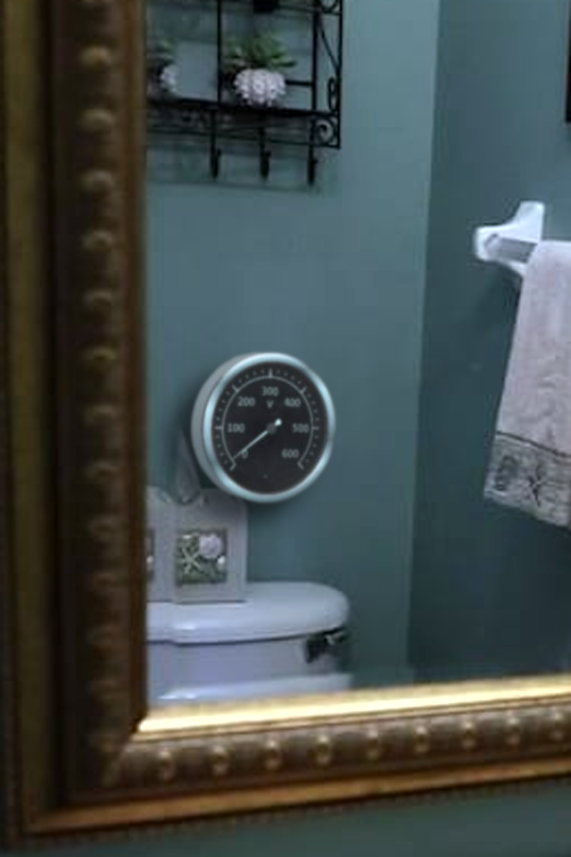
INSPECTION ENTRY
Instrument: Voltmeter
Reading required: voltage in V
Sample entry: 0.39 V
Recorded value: 20 V
